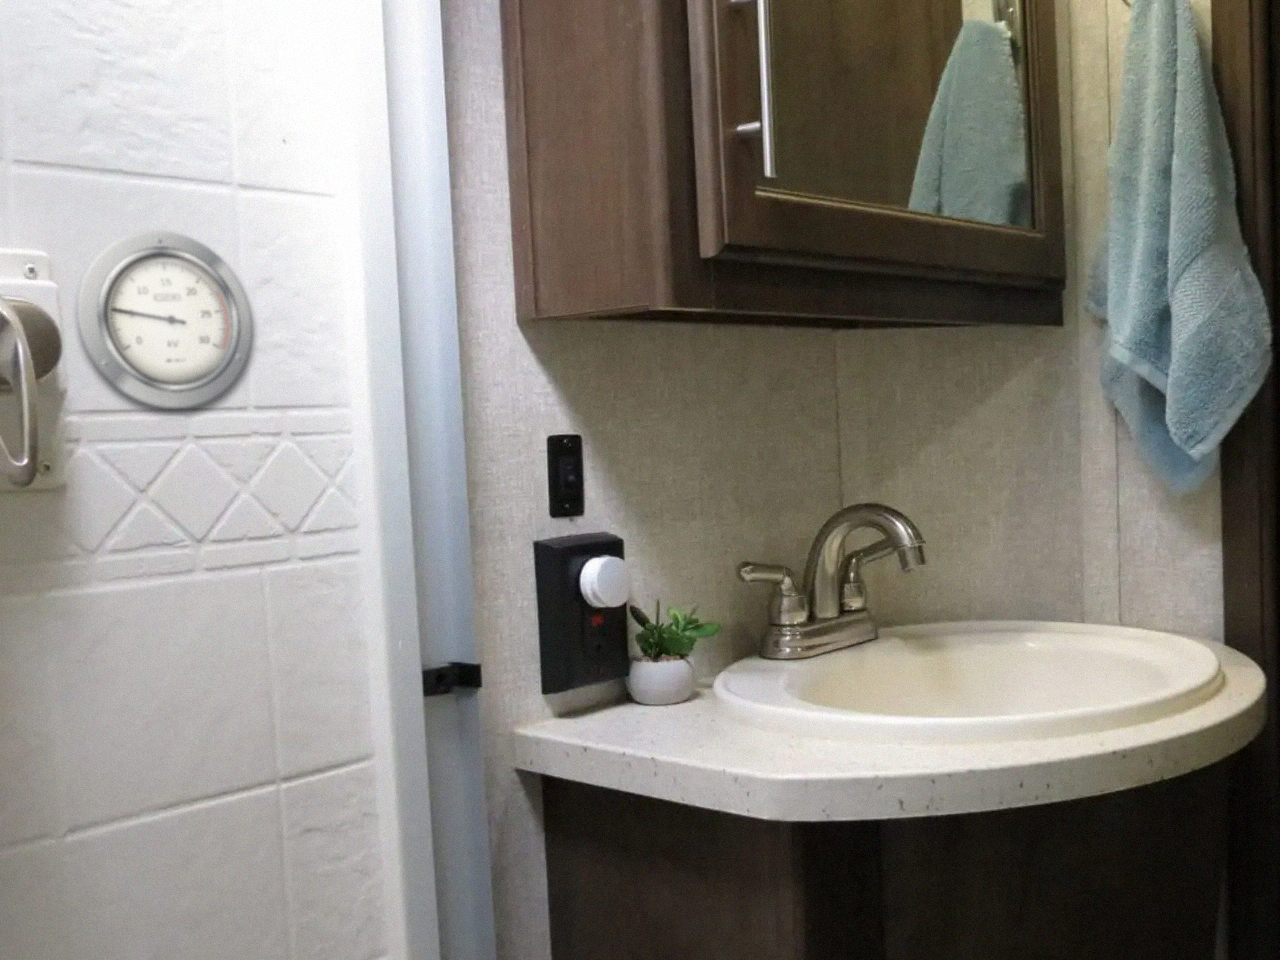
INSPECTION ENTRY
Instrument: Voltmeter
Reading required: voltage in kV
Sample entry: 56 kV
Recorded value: 5 kV
